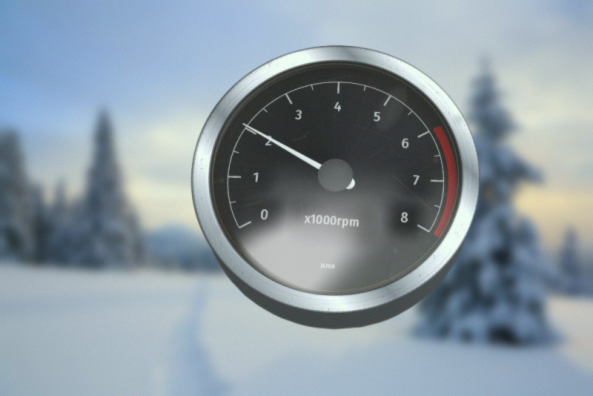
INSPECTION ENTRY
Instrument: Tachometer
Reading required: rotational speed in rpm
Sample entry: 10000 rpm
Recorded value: 2000 rpm
